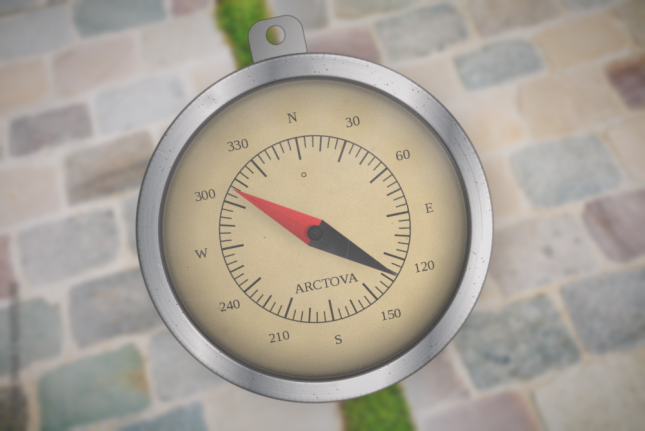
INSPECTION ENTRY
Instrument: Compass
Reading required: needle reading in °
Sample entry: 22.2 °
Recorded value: 310 °
